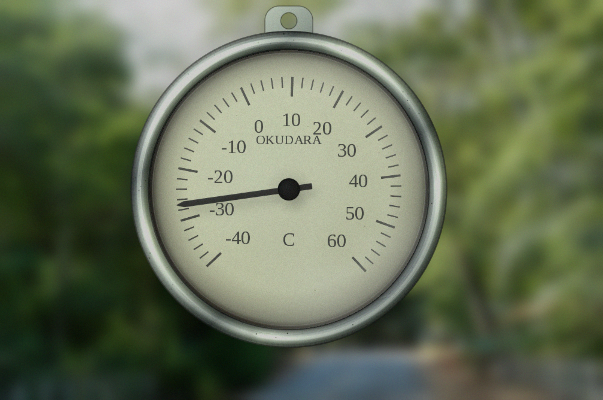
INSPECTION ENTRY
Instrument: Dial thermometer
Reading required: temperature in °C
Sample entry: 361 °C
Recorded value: -27 °C
